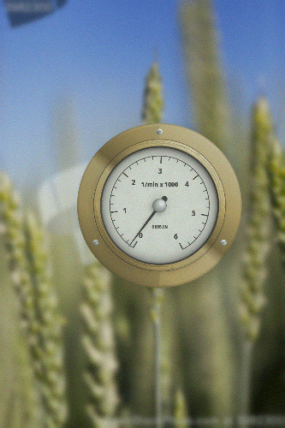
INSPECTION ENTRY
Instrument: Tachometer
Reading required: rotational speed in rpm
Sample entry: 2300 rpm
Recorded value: 100 rpm
